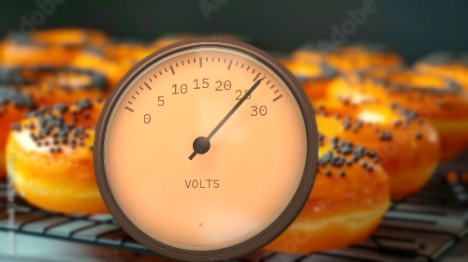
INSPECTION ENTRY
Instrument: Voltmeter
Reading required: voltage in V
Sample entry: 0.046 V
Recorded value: 26 V
